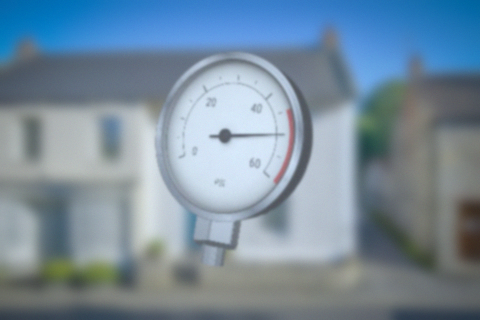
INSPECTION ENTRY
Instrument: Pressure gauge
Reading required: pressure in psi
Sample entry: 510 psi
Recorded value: 50 psi
